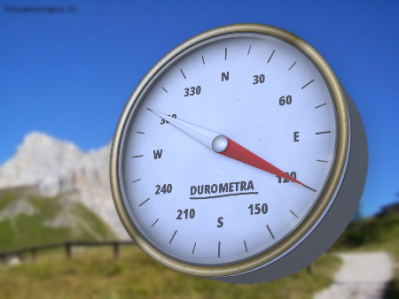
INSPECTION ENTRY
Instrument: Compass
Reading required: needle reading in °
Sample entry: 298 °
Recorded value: 120 °
